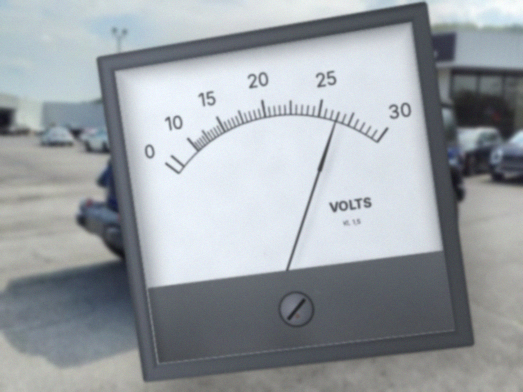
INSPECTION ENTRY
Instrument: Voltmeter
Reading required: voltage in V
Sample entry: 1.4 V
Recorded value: 26.5 V
